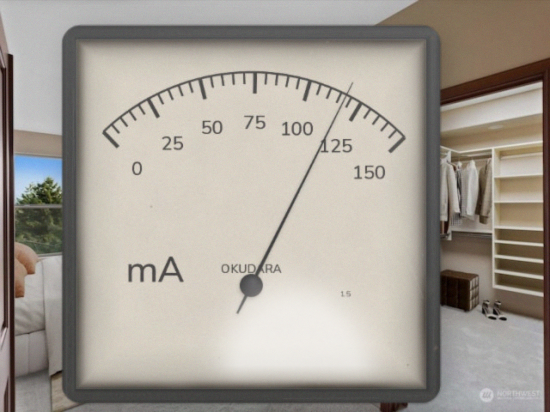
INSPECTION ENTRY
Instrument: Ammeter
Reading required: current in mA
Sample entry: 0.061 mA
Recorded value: 117.5 mA
